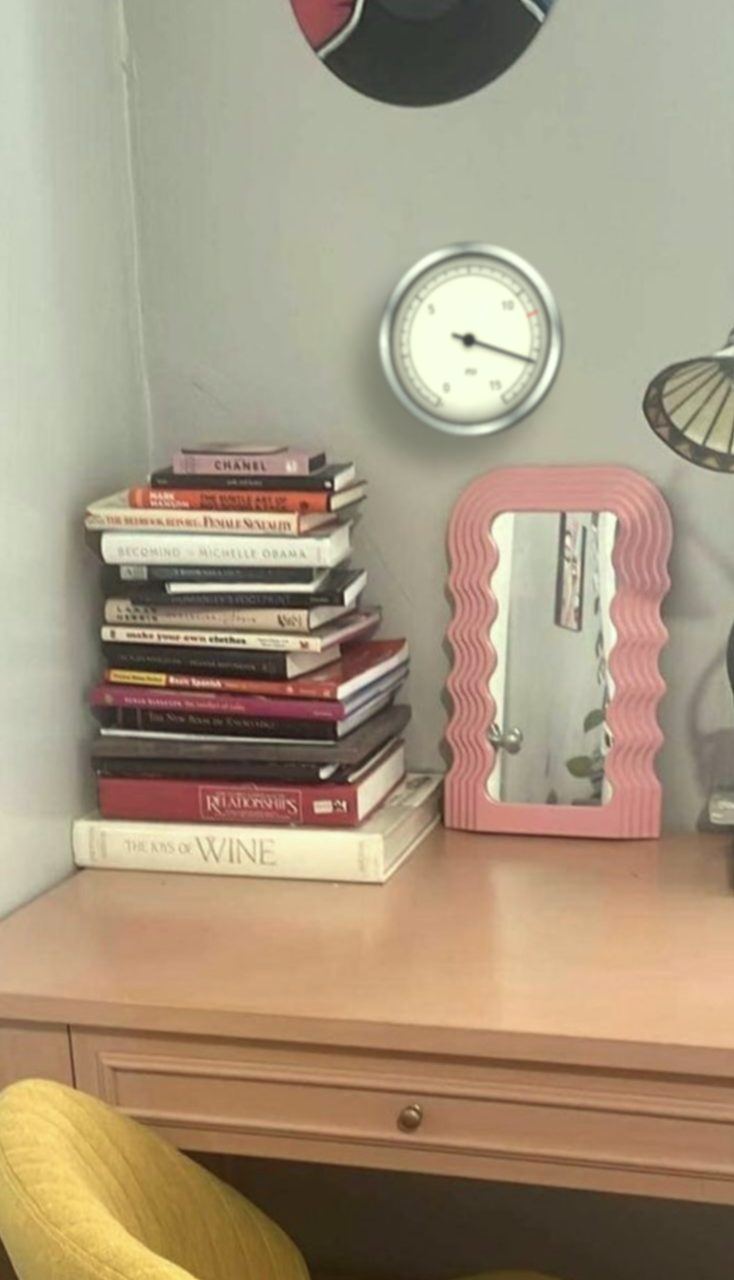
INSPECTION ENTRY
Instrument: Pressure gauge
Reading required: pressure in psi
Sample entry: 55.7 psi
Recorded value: 13 psi
